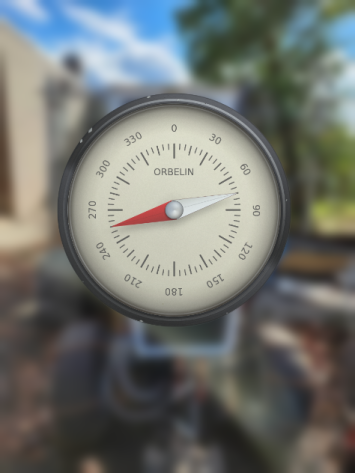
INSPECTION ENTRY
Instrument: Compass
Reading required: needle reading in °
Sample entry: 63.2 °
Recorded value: 255 °
